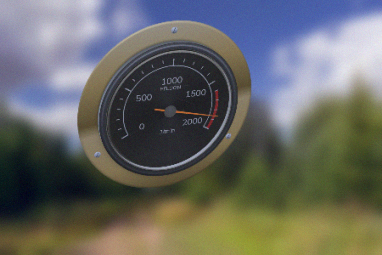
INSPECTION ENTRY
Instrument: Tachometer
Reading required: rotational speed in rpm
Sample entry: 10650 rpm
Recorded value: 1850 rpm
